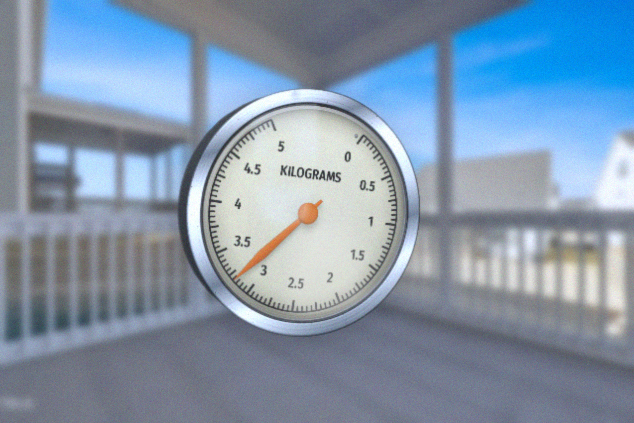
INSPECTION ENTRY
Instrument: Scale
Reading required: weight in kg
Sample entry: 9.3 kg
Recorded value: 3.2 kg
